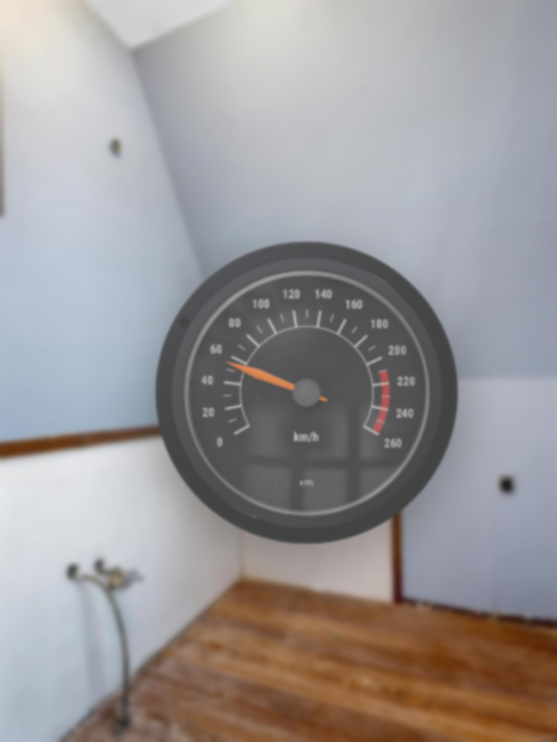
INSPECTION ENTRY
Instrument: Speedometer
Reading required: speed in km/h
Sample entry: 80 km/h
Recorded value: 55 km/h
